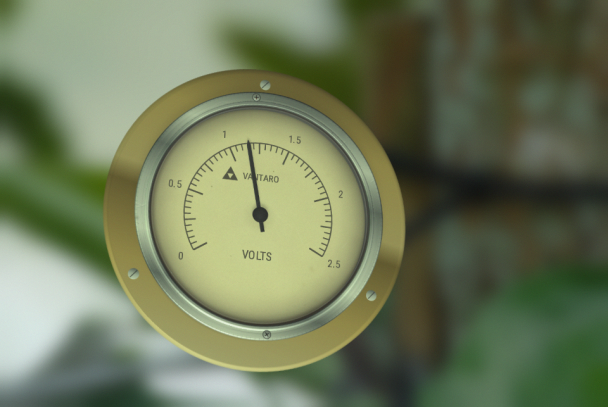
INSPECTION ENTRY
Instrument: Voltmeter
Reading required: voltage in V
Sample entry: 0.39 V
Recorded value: 1.15 V
